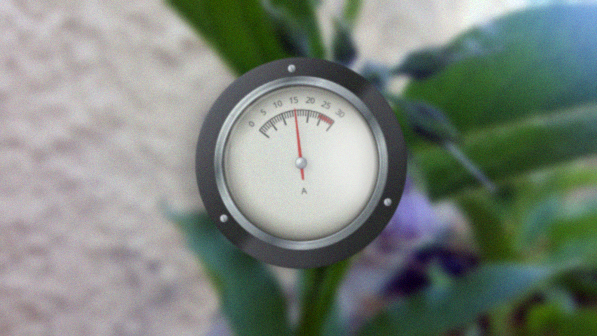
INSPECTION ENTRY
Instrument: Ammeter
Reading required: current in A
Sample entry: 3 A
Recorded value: 15 A
